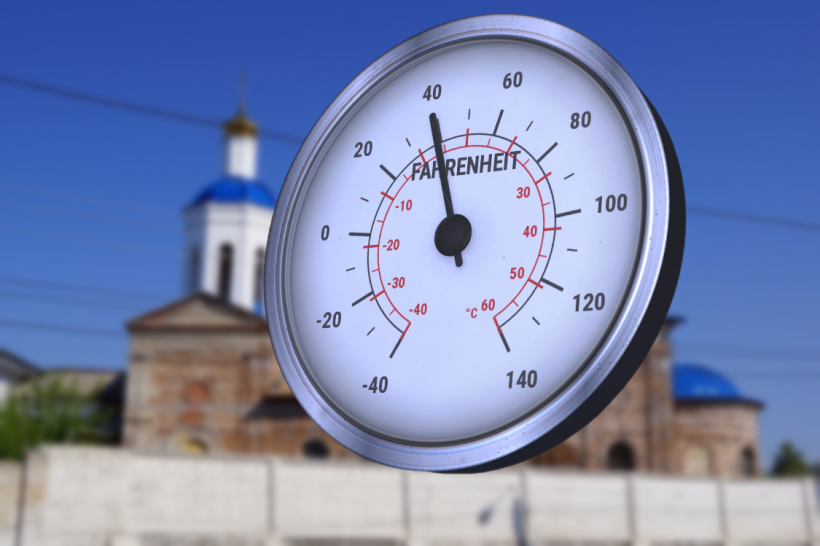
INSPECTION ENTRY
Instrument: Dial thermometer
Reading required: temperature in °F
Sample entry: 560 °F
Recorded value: 40 °F
